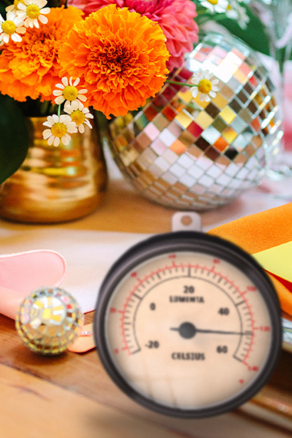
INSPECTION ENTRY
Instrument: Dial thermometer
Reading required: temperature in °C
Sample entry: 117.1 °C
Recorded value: 50 °C
